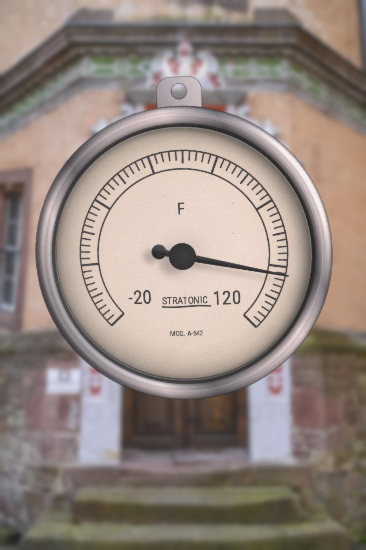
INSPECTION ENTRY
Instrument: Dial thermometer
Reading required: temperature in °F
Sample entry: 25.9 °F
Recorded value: 102 °F
